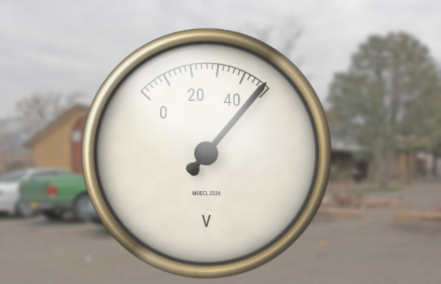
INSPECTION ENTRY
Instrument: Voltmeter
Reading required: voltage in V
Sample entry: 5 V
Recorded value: 48 V
